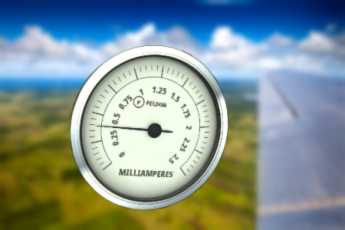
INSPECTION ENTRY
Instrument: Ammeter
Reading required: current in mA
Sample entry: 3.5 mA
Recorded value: 0.4 mA
